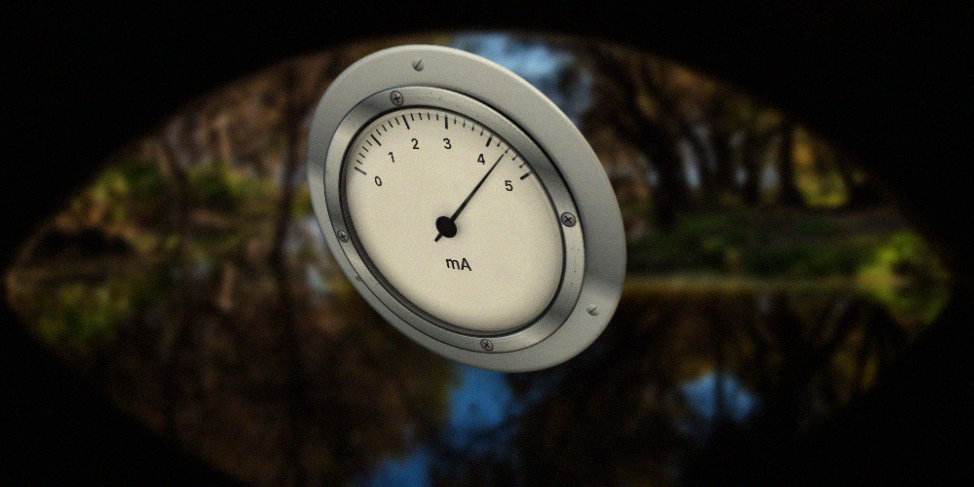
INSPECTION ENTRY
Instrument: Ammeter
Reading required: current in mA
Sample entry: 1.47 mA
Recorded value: 4.4 mA
